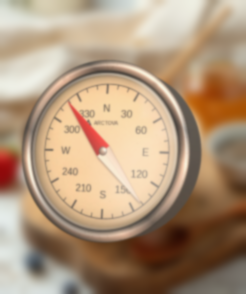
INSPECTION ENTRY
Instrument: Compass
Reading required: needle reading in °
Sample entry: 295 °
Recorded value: 320 °
